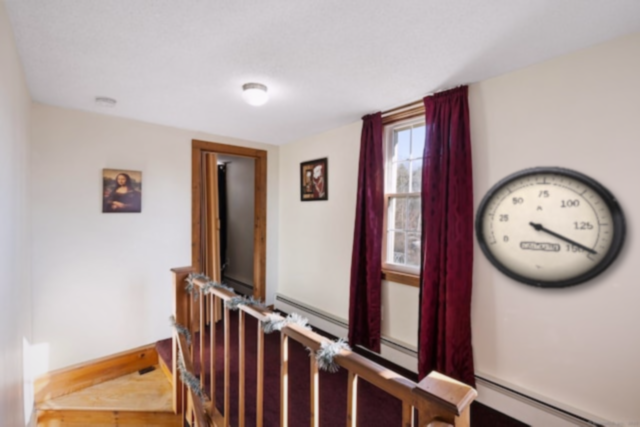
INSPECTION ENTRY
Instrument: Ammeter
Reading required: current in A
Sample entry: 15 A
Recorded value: 145 A
